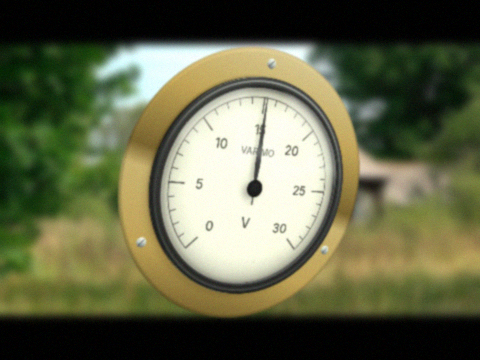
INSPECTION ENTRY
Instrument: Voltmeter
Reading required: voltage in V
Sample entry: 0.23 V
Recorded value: 15 V
